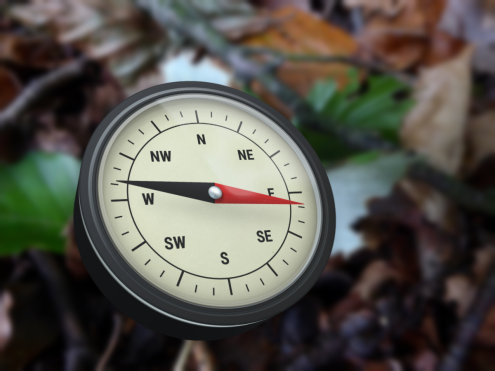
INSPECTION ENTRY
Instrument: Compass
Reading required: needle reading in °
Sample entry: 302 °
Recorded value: 100 °
